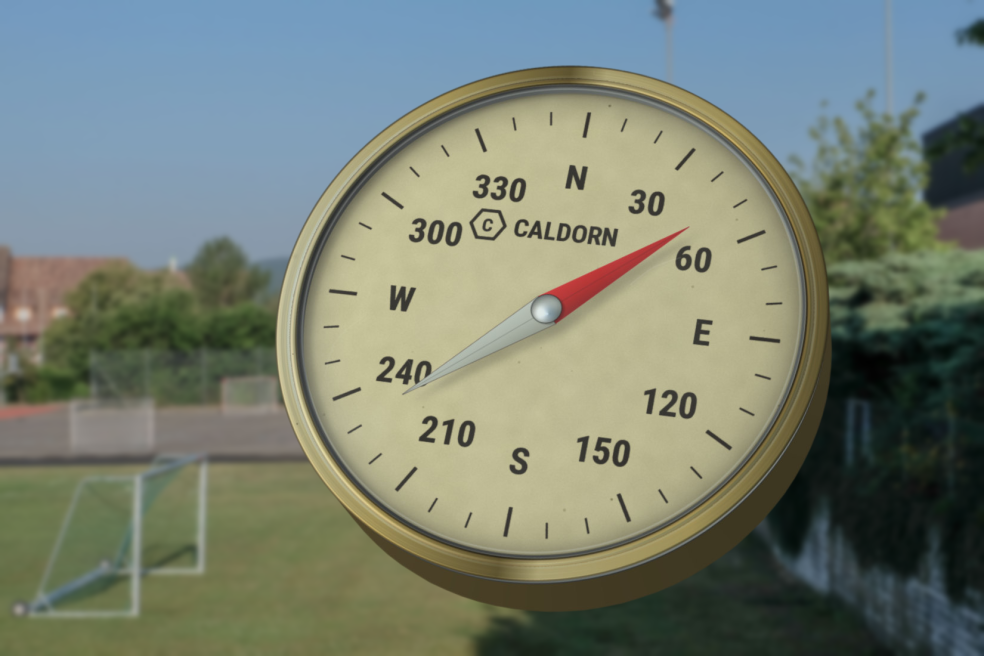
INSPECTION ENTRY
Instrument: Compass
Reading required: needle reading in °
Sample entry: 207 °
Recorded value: 50 °
